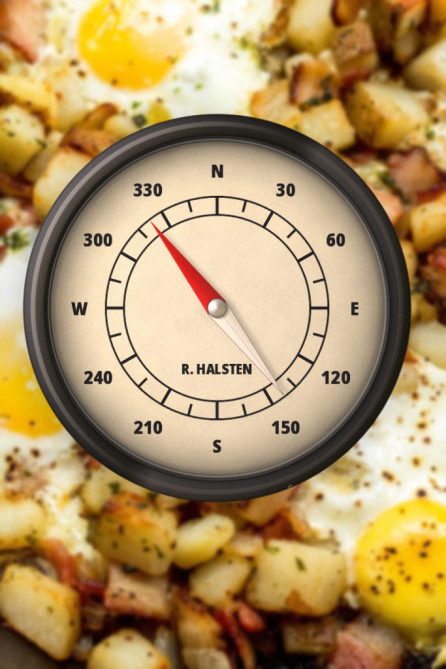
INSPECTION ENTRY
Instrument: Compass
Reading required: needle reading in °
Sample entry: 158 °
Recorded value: 322.5 °
